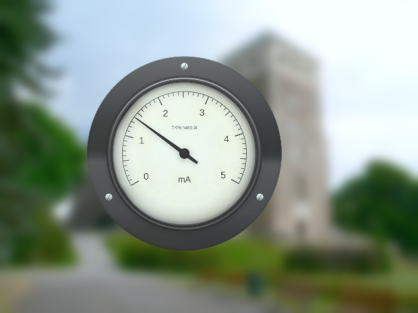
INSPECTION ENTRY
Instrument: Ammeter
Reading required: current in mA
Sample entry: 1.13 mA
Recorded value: 1.4 mA
